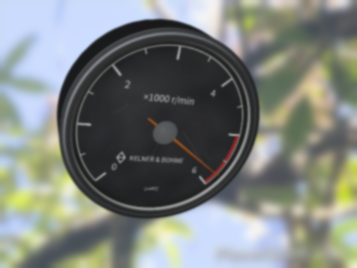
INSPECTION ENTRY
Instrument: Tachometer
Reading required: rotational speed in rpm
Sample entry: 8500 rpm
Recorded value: 5750 rpm
